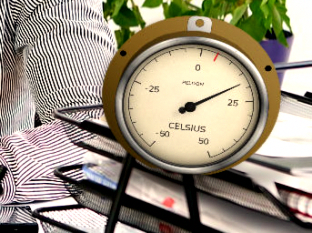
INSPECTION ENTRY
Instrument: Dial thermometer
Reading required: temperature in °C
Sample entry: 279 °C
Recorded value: 17.5 °C
